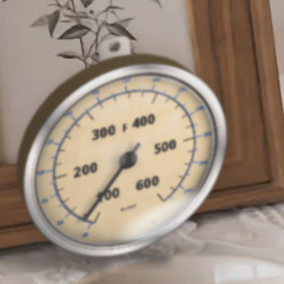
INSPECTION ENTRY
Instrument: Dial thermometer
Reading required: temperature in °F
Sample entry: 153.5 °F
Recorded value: 120 °F
